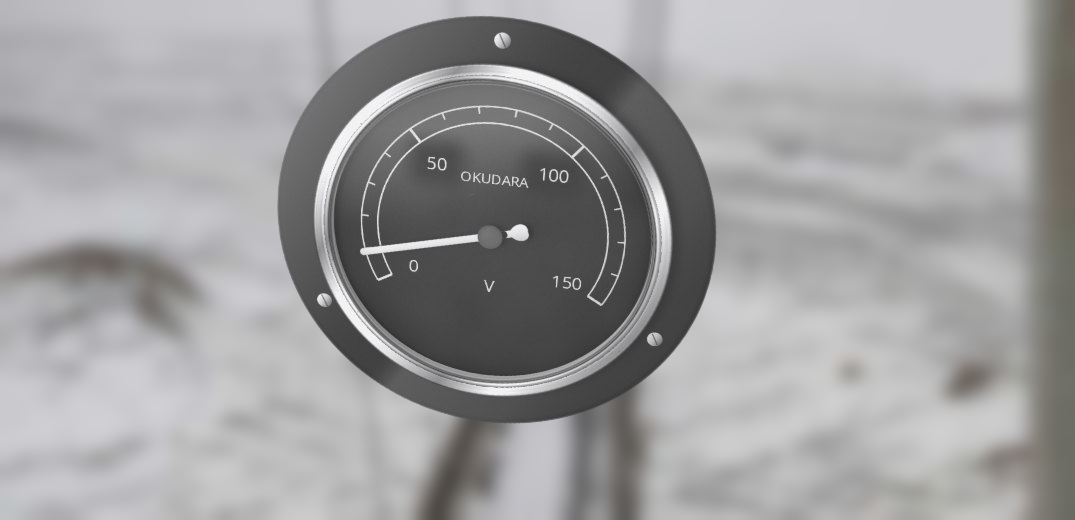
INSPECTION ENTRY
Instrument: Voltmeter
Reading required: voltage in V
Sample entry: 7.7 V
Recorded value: 10 V
